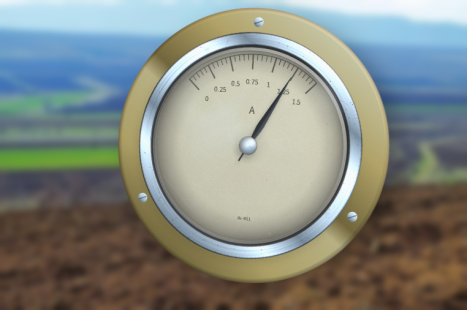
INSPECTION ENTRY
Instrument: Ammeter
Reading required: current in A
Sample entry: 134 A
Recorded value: 1.25 A
